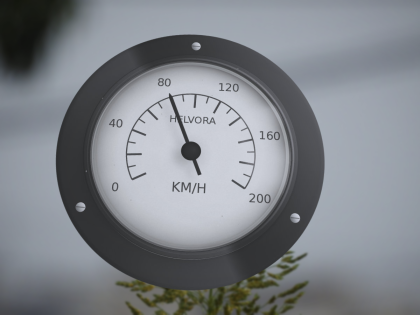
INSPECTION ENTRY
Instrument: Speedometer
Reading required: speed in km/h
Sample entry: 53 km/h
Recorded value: 80 km/h
